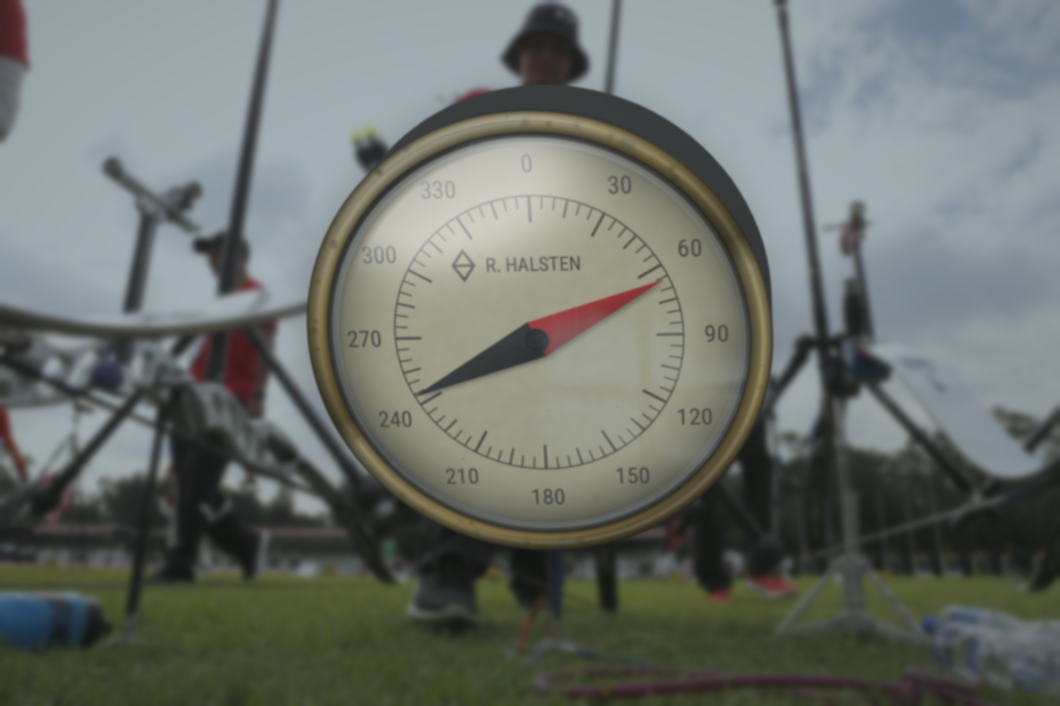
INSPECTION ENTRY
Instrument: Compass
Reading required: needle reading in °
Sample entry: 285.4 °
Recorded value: 65 °
